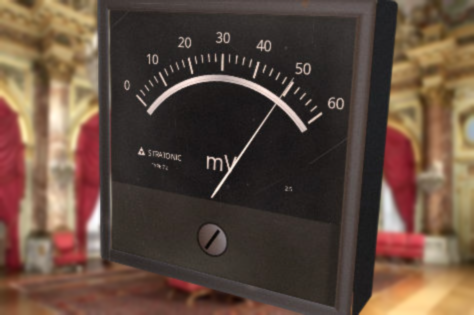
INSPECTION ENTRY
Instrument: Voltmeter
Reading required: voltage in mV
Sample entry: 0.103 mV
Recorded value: 50 mV
